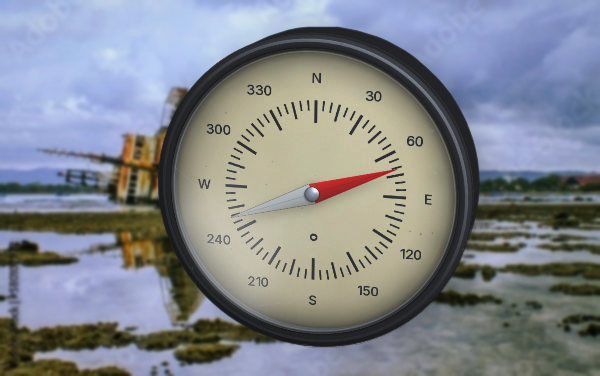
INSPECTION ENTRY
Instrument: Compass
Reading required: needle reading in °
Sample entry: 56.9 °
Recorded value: 70 °
